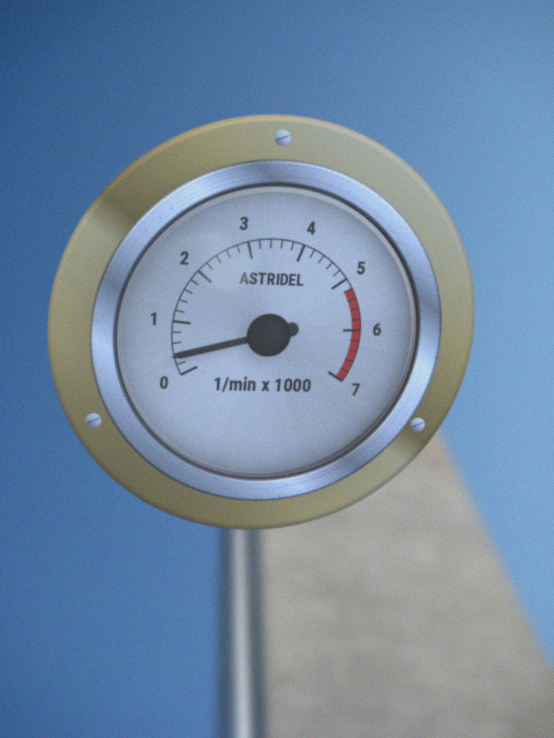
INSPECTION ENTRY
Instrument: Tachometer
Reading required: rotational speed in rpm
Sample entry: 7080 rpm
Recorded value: 400 rpm
